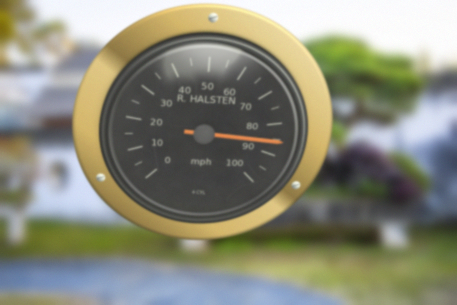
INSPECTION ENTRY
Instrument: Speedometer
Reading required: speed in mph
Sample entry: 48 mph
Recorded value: 85 mph
